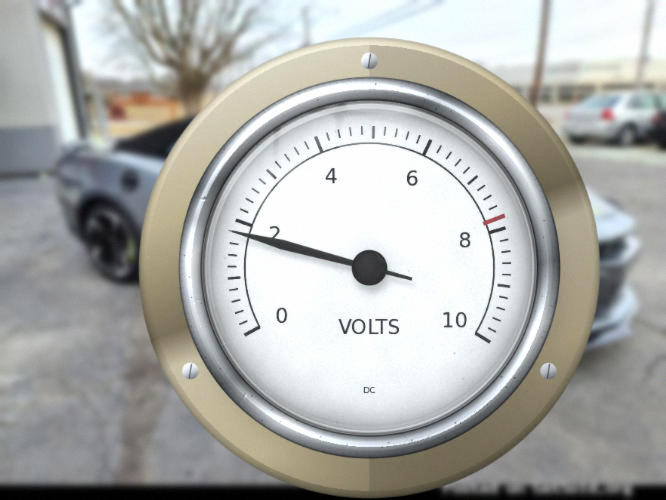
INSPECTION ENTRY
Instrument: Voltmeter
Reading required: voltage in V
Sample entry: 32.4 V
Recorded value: 1.8 V
